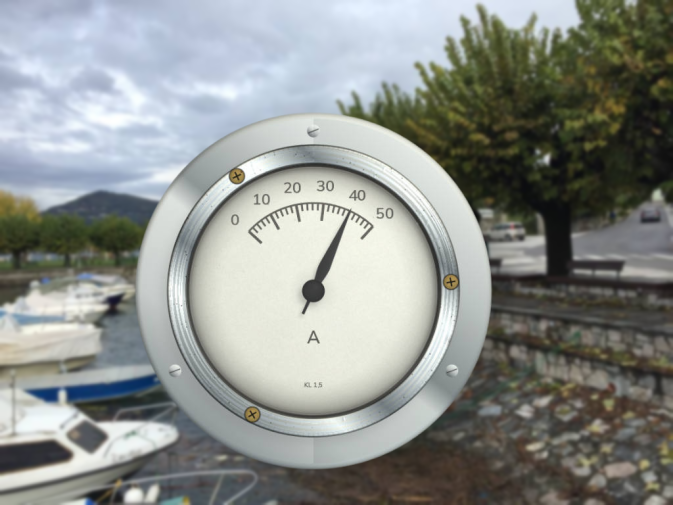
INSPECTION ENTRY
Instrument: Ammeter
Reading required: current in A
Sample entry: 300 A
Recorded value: 40 A
